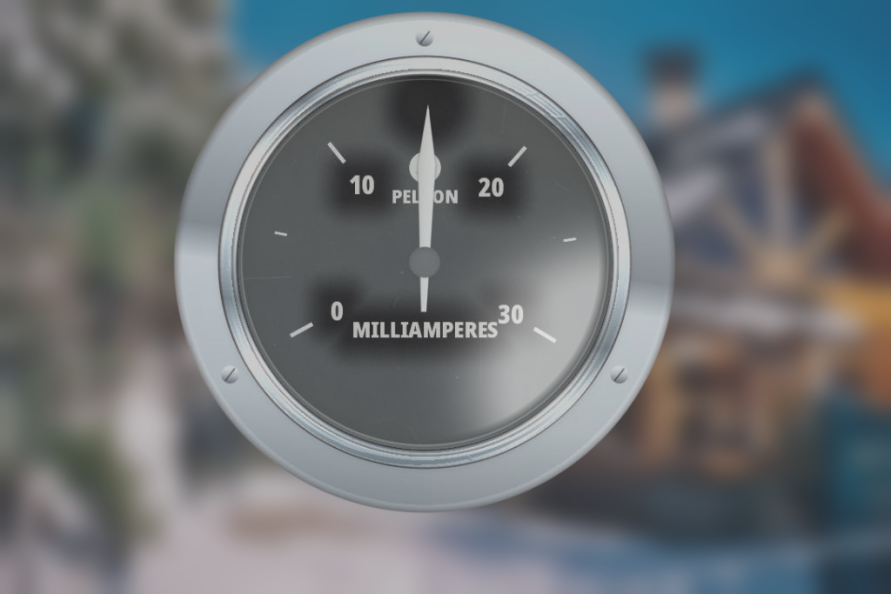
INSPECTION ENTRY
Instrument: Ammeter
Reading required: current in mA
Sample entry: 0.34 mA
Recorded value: 15 mA
